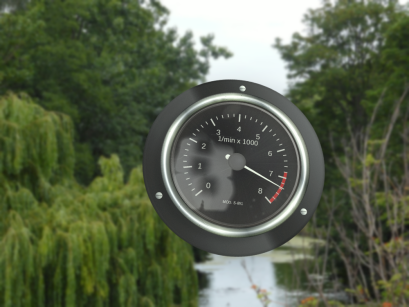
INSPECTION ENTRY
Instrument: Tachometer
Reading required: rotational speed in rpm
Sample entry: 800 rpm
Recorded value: 7400 rpm
